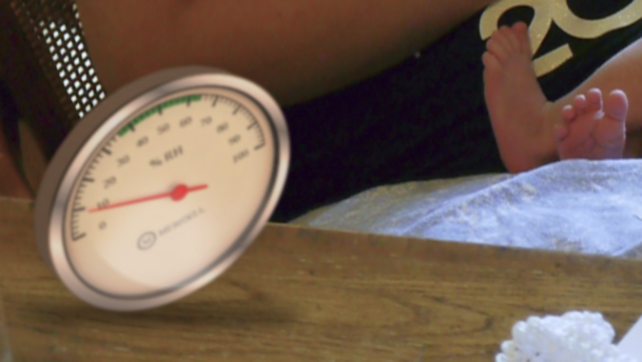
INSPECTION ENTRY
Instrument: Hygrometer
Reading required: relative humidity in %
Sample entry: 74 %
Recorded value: 10 %
